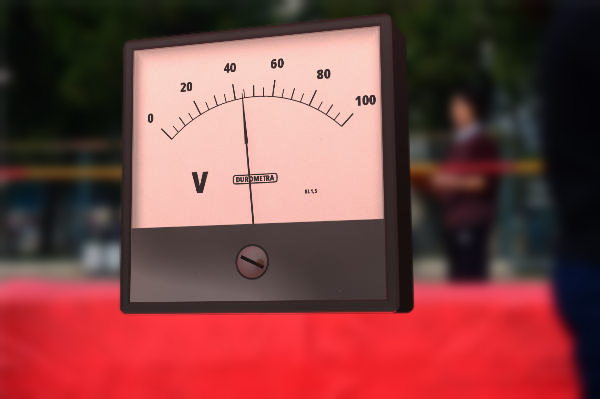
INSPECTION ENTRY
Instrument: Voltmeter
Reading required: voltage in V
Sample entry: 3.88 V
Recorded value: 45 V
